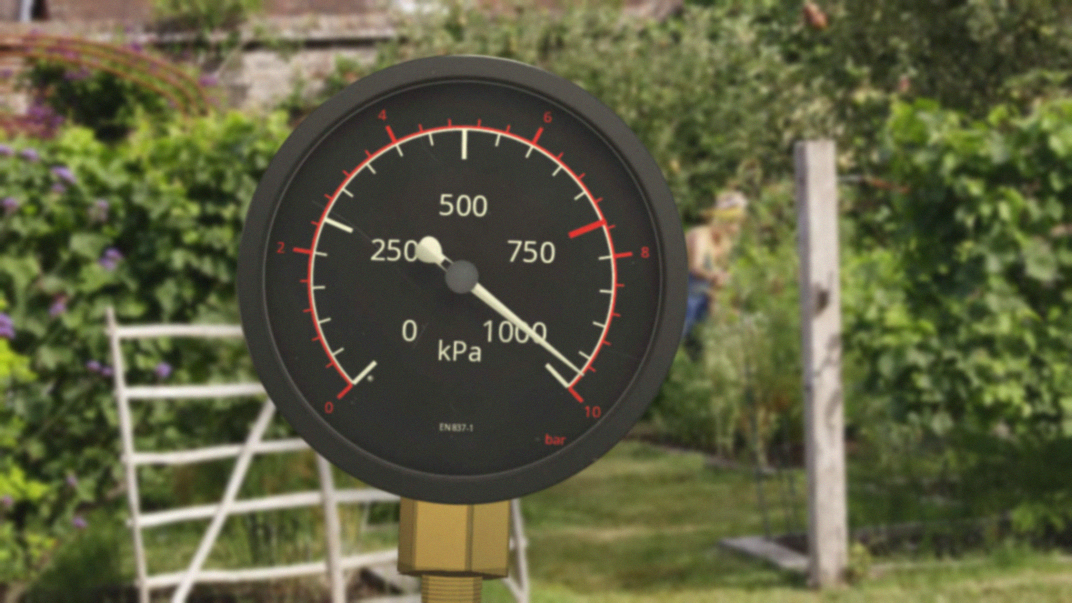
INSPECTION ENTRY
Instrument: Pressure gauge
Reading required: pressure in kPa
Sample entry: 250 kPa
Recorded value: 975 kPa
